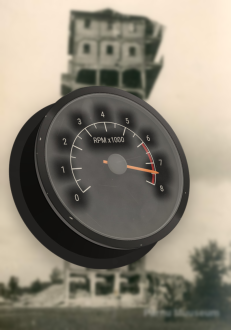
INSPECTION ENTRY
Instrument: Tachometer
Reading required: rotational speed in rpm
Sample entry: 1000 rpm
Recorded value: 7500 rpm
